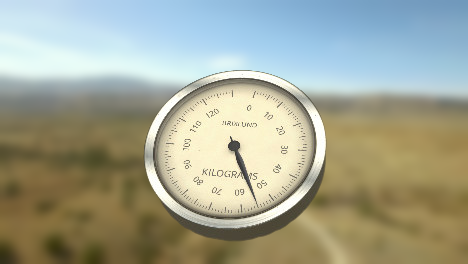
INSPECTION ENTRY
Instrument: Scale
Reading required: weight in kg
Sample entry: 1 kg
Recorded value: 55 kg
